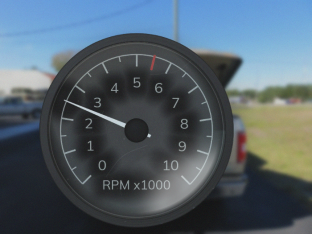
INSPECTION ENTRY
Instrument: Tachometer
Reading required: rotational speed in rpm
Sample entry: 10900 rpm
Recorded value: 2500 rpm
